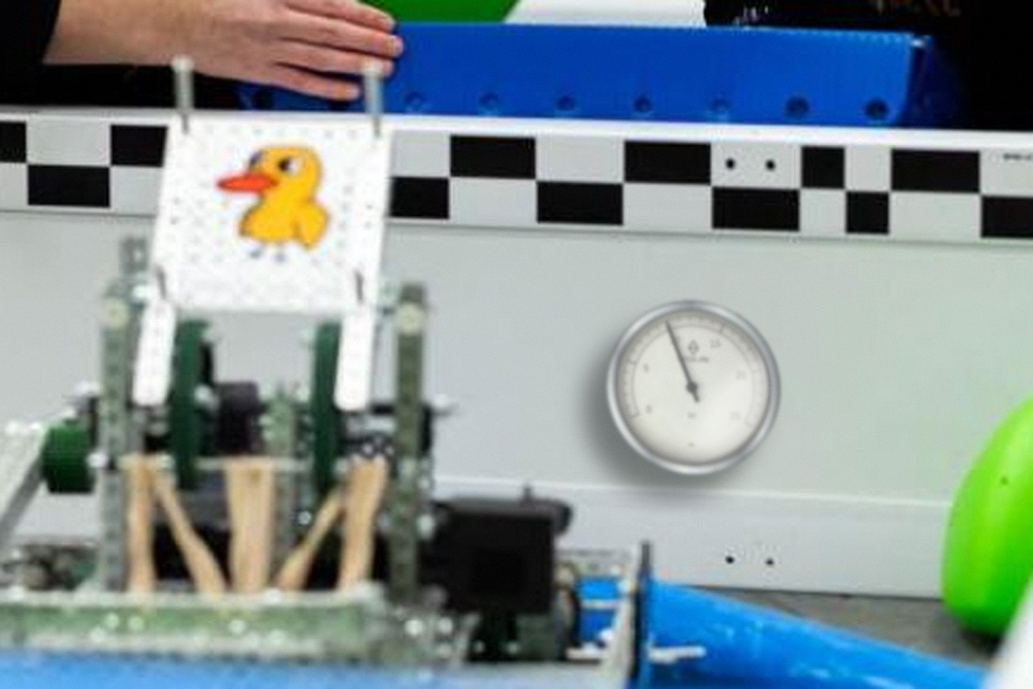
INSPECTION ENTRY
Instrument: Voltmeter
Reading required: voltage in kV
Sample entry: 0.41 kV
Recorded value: 10 kV
